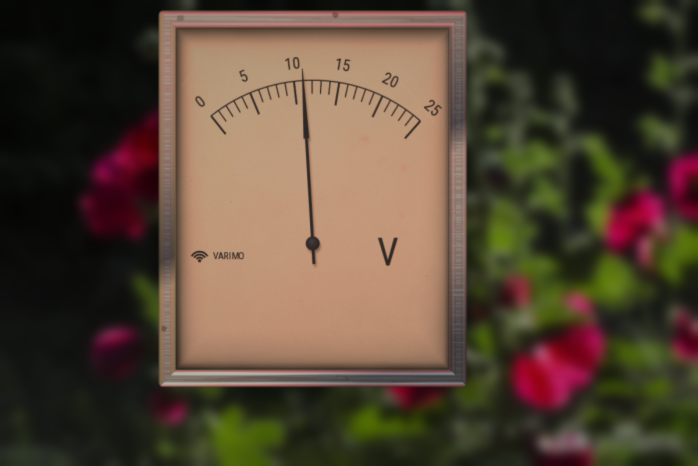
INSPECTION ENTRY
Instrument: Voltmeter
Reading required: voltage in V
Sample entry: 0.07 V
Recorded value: 11 V
